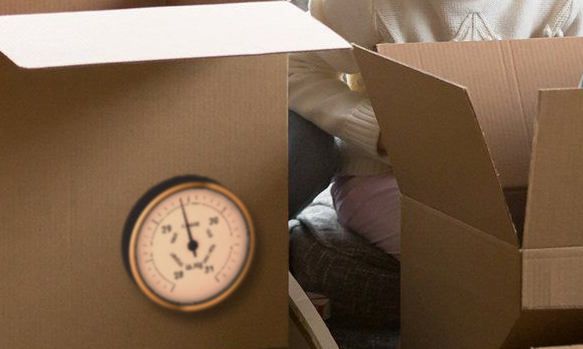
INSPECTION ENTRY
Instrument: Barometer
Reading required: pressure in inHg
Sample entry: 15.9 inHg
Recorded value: 29.4 inHg
